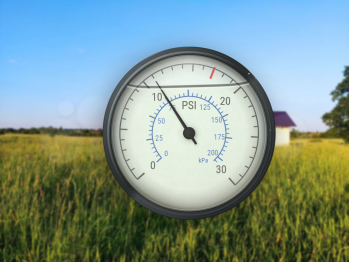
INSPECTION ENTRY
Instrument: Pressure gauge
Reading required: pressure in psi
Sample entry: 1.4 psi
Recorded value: 11 psi
